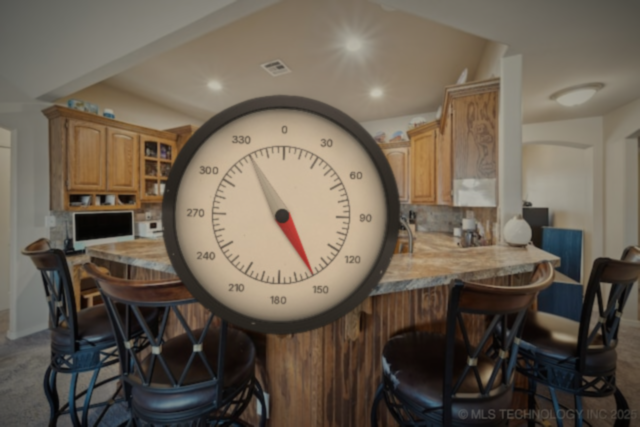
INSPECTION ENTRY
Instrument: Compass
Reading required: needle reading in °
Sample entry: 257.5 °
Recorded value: 150 °
